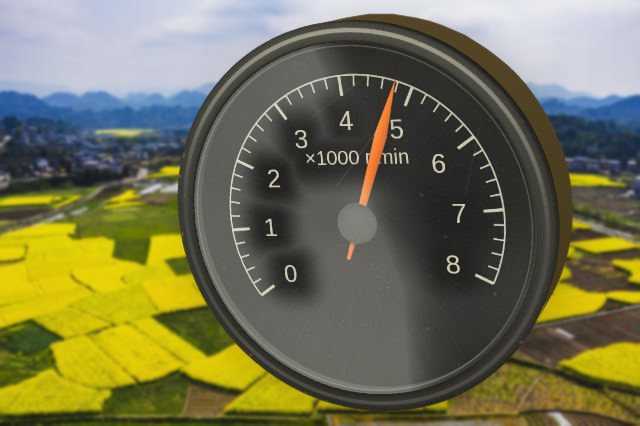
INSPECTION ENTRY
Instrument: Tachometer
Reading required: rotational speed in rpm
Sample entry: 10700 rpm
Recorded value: 4800 rpm
